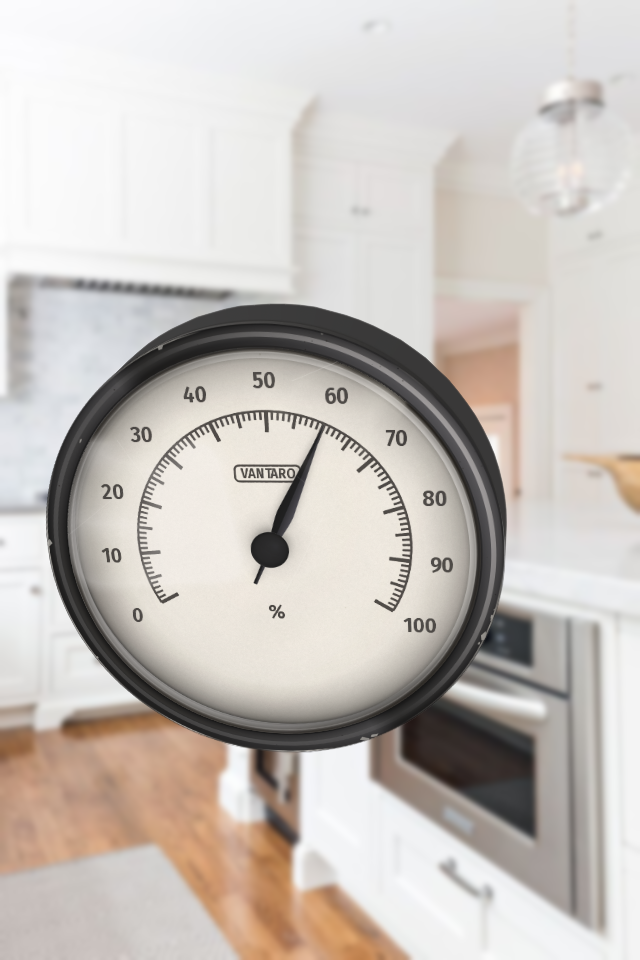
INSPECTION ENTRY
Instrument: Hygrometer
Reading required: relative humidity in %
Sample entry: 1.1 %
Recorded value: 60 %
